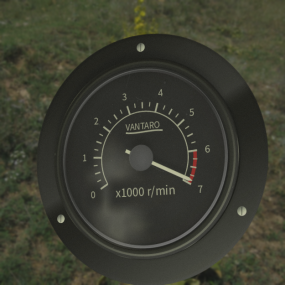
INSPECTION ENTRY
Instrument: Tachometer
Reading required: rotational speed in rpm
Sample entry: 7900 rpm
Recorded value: 6875 rpm
